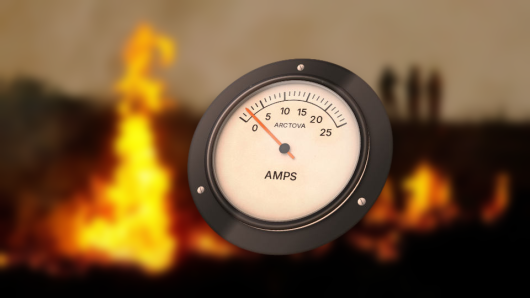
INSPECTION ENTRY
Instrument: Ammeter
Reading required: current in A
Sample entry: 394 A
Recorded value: 2 A
